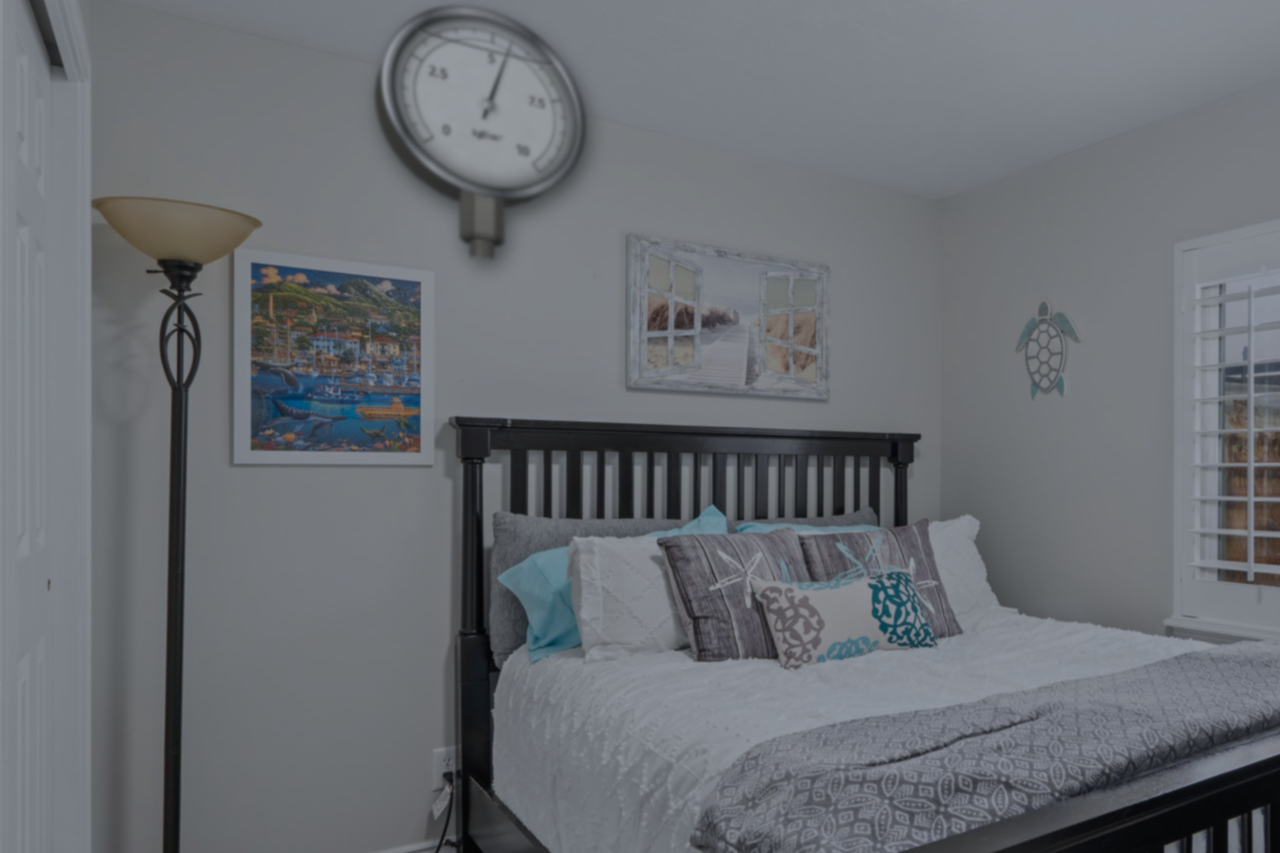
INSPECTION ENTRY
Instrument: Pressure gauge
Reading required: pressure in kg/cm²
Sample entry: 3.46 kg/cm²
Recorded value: 5.5 kg/cm²
